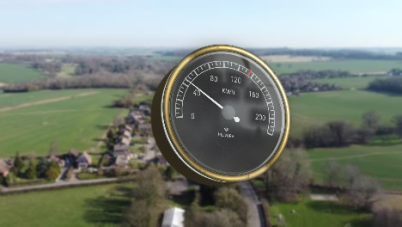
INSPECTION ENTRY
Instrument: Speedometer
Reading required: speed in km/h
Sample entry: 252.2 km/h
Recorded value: 45 km/h
